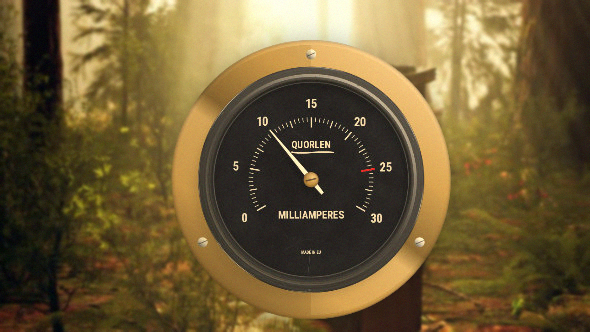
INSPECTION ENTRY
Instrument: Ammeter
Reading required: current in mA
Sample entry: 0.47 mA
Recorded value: 10 mA
